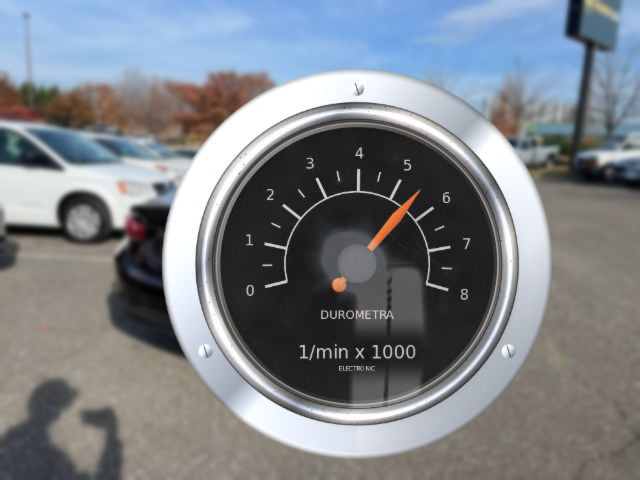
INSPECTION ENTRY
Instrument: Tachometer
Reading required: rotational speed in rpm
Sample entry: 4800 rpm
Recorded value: 5500 rpm
